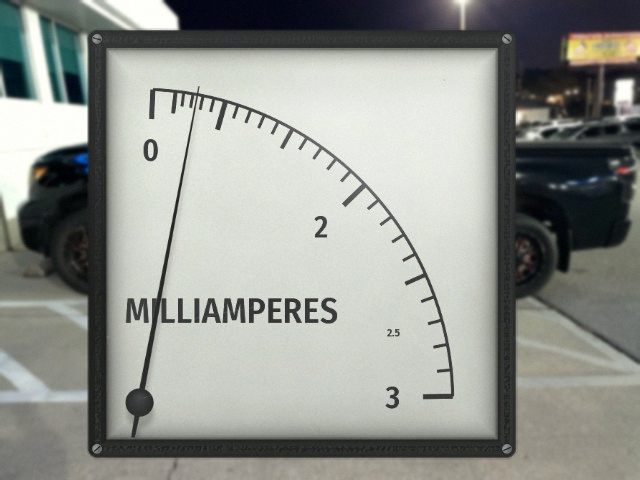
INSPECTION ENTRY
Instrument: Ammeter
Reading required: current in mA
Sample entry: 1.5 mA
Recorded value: 0.75 mA
